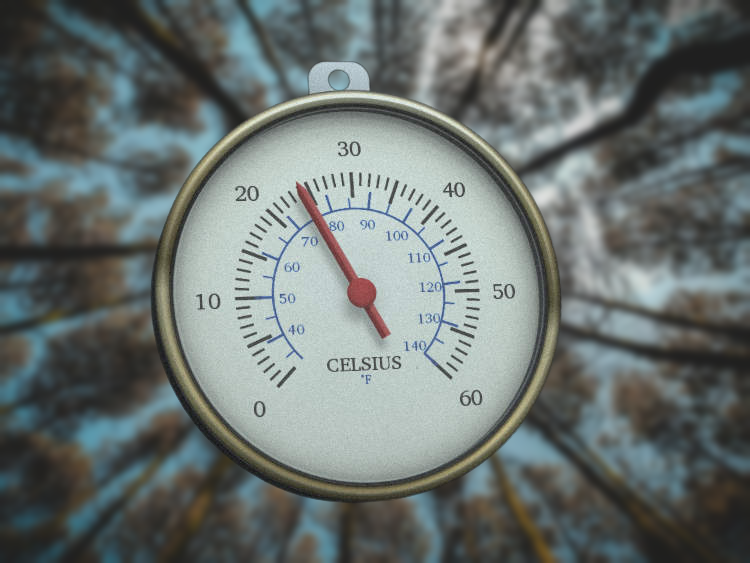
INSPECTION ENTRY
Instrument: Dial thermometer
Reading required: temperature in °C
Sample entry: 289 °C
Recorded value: 24 °C
